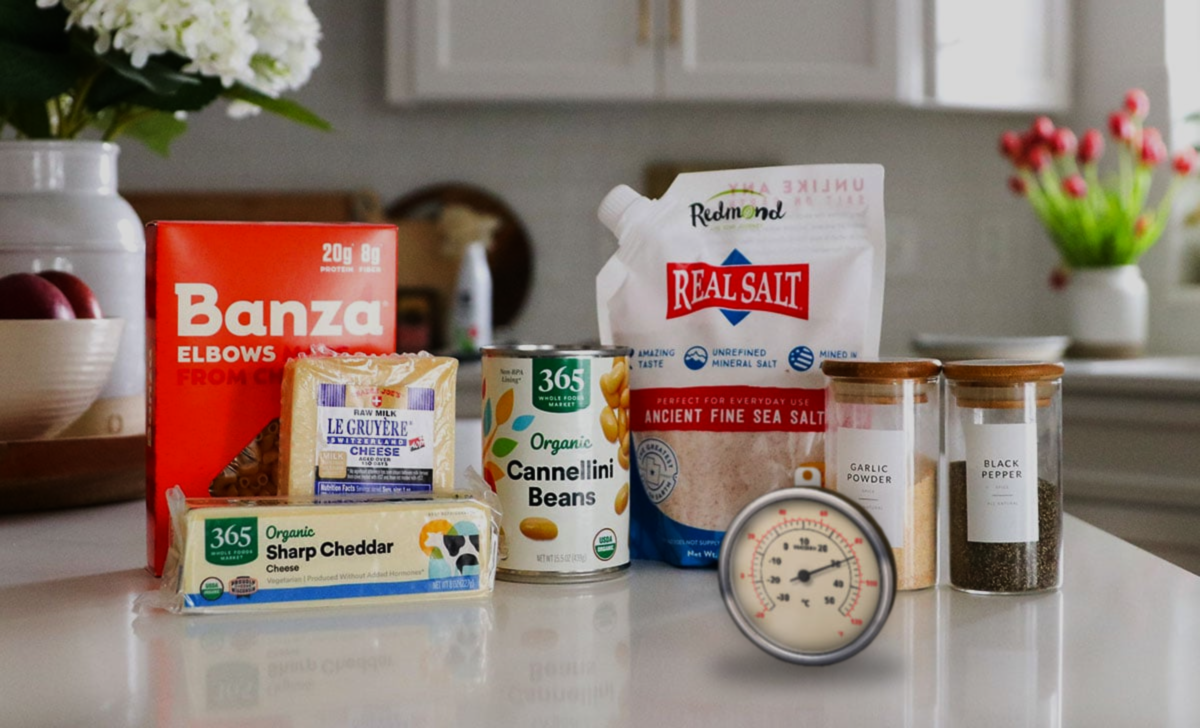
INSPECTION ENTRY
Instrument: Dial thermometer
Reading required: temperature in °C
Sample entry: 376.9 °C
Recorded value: 30 °C
